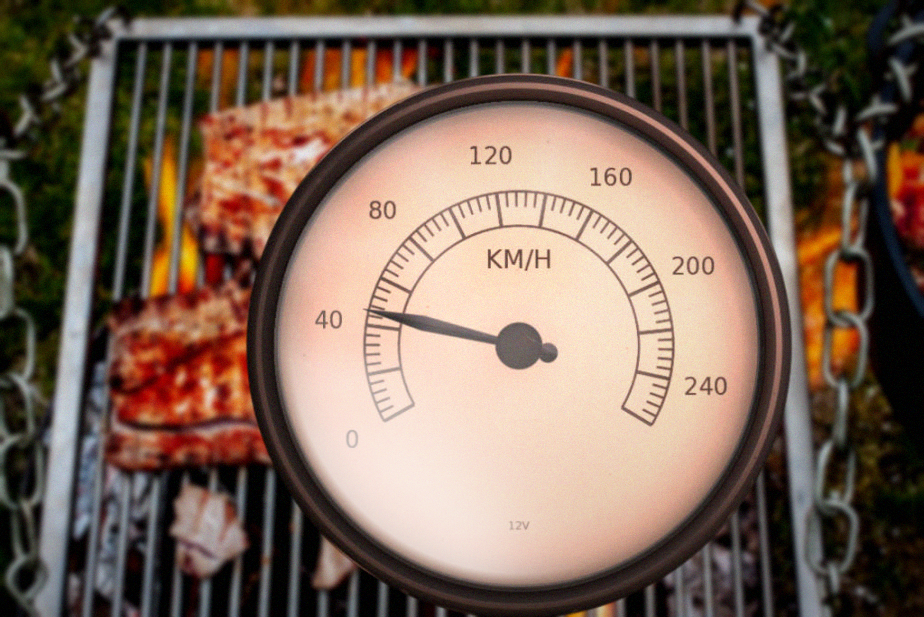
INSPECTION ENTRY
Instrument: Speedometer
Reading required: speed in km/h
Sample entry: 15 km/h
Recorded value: 46 km/h
